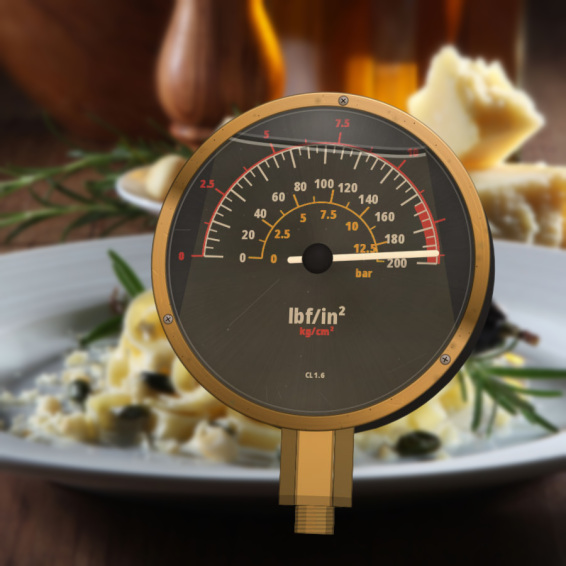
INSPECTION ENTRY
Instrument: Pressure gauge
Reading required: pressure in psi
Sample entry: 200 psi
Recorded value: 195 psi
